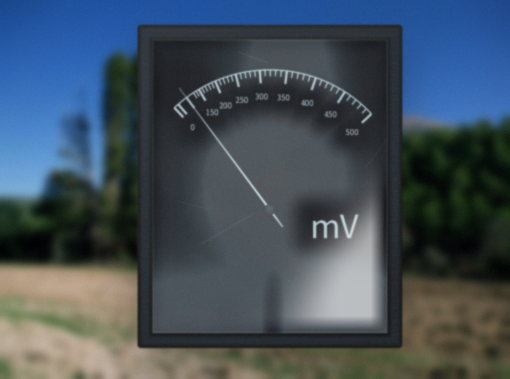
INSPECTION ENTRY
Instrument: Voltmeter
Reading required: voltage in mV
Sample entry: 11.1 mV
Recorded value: 100 mV
